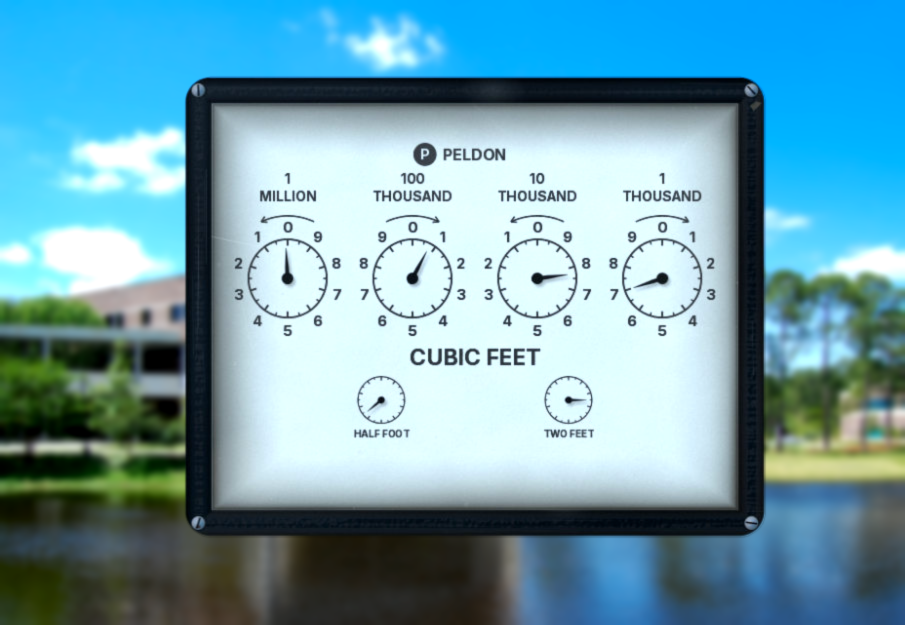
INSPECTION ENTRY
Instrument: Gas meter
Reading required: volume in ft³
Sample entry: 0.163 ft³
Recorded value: 7700 ft³
